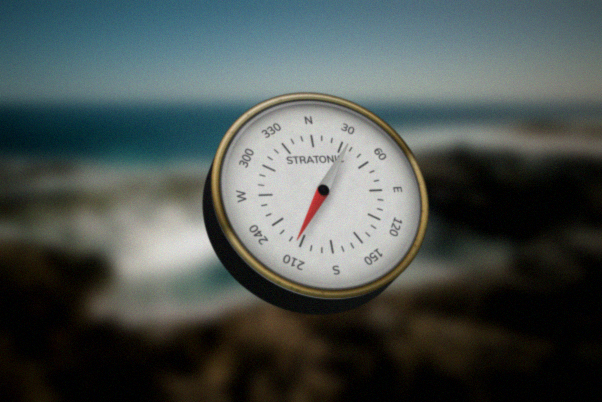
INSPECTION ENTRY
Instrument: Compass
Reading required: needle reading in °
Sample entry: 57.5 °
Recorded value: 215 °
